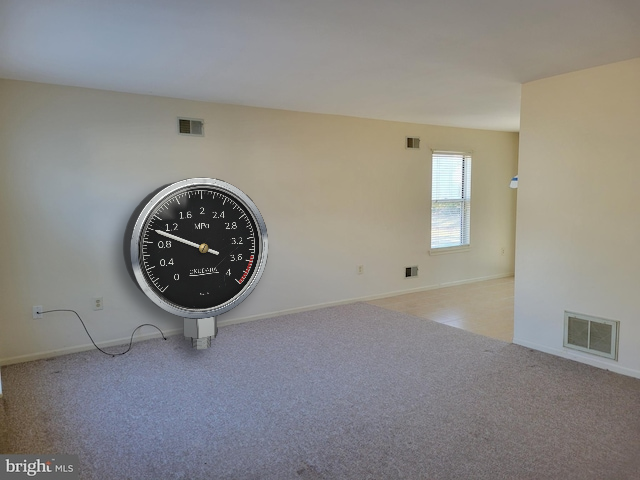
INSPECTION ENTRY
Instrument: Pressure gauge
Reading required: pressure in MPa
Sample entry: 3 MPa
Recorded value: 1 MPa
